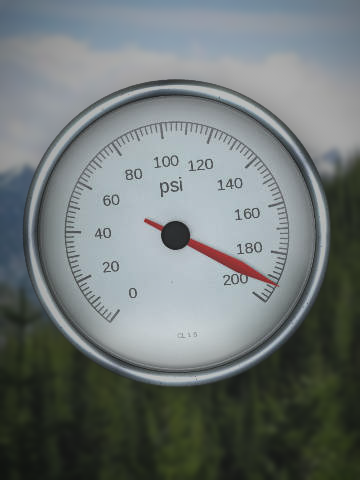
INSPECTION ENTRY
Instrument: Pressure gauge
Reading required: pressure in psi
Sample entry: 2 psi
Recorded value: 192 psi
